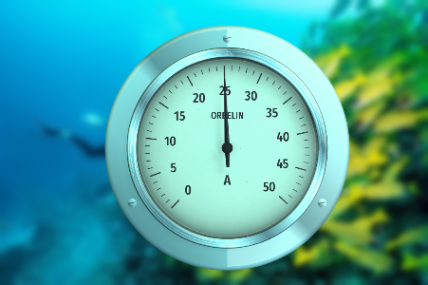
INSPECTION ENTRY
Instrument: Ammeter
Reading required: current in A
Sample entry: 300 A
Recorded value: 25 A
